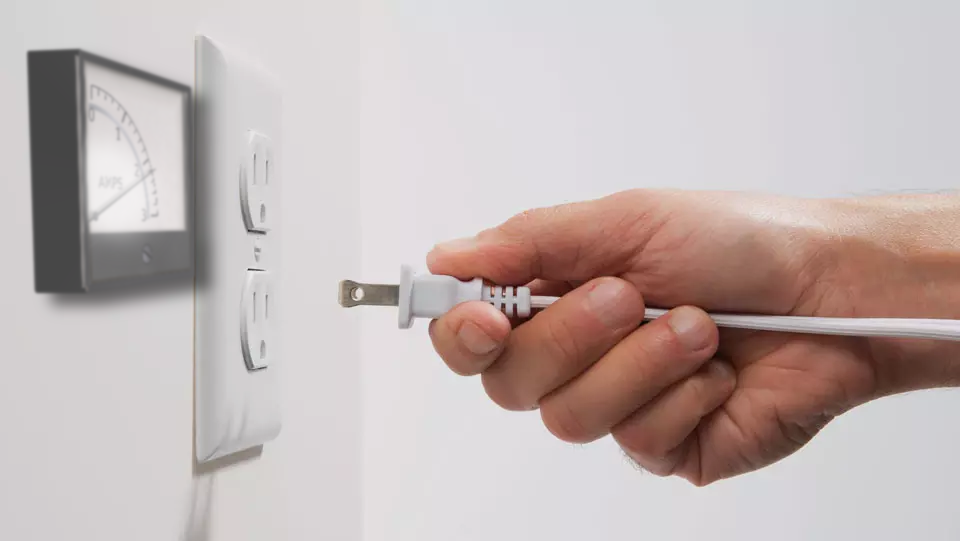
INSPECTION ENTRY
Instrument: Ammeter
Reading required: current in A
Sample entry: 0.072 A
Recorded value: 2.2 A
